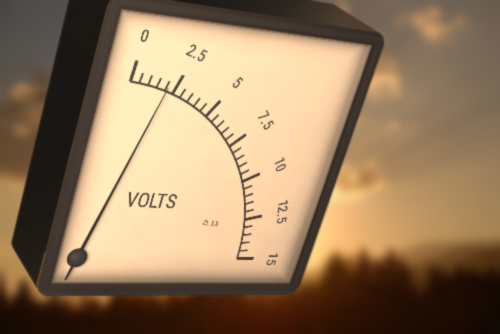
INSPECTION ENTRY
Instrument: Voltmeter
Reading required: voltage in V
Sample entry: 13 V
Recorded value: 2 V
